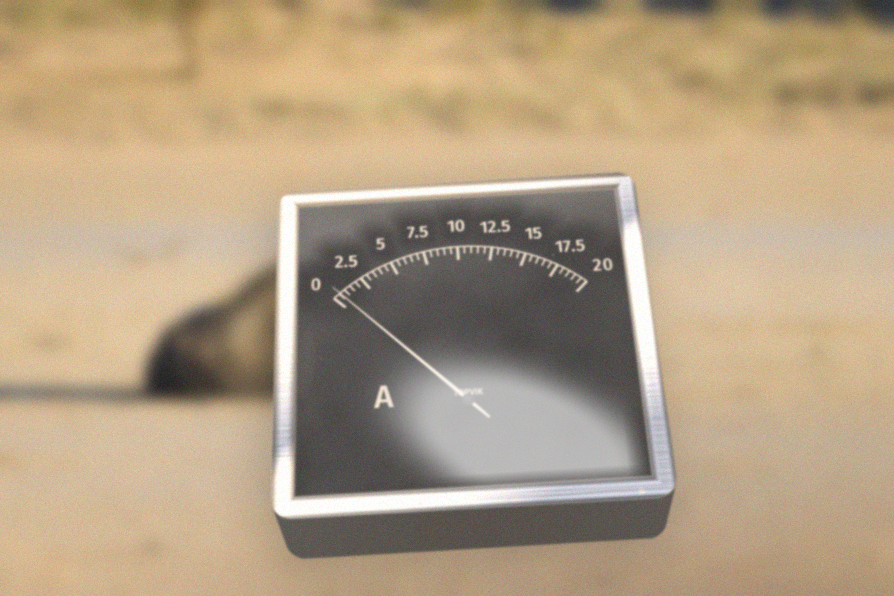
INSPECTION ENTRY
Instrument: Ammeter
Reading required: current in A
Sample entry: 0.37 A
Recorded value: 0.5 A
